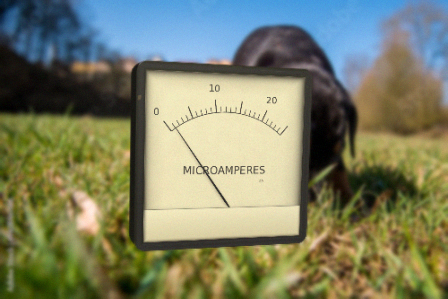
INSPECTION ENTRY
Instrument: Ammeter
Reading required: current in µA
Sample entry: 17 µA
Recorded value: 1 µA
